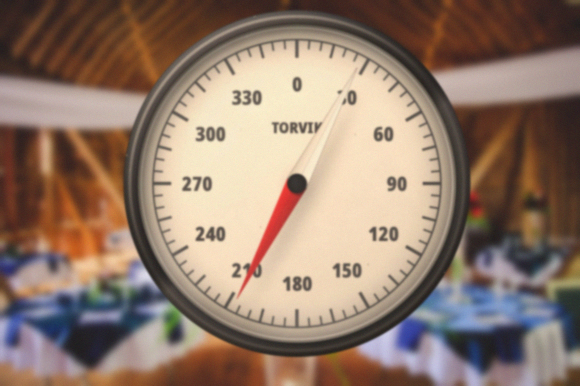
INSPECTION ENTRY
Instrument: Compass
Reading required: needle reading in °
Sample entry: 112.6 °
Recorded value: 207.5 °
